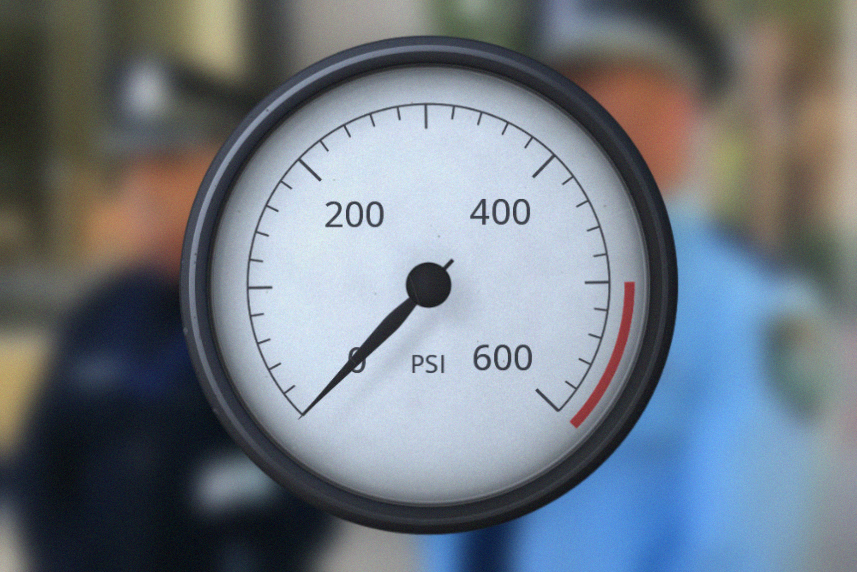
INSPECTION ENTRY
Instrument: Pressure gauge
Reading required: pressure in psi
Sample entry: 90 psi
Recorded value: 0 psi
